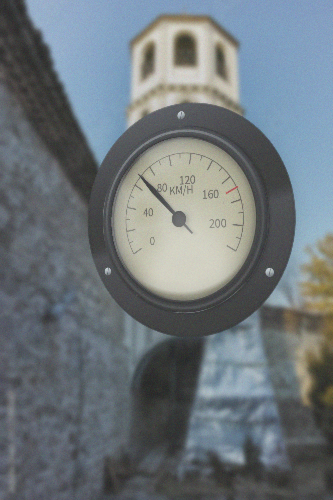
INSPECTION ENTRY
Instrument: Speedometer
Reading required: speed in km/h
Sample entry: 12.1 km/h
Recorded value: 70 km/h
